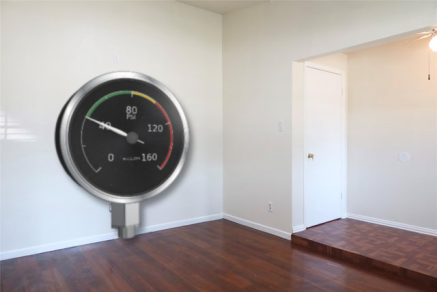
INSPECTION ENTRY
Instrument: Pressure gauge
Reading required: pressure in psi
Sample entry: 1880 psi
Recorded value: 40 psi
